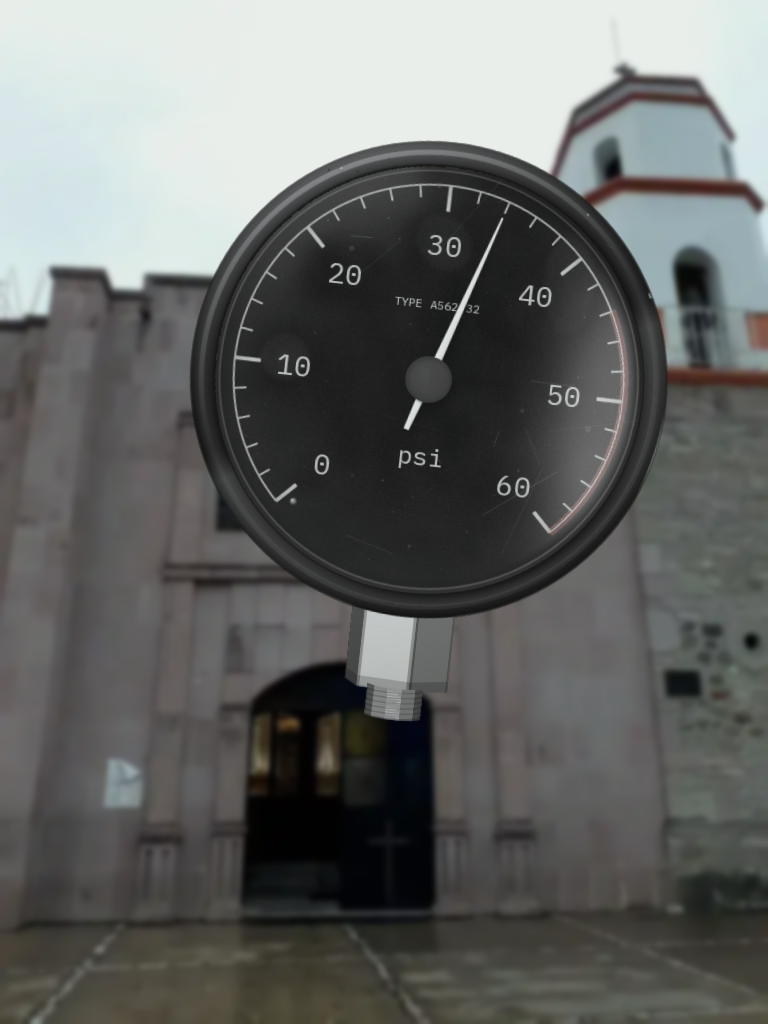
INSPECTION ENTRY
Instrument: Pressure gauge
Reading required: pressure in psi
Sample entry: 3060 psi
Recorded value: 34 psi
